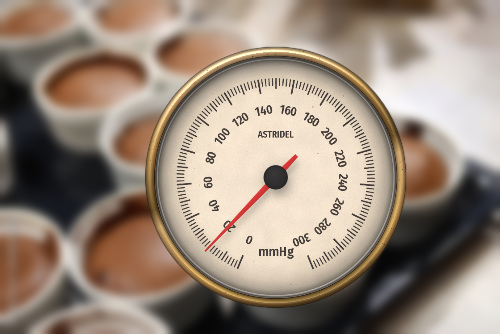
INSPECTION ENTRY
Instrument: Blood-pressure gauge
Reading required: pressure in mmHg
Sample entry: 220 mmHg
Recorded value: 20 mmHg
